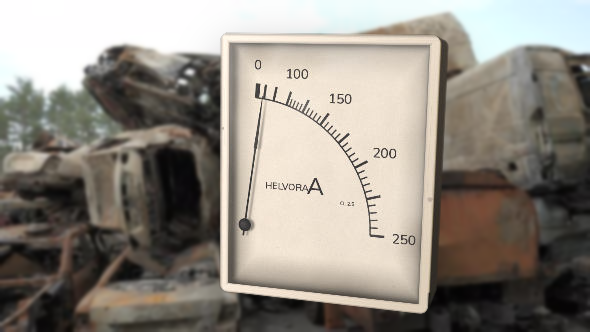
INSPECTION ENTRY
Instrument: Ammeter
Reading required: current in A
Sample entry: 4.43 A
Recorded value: 50 A
